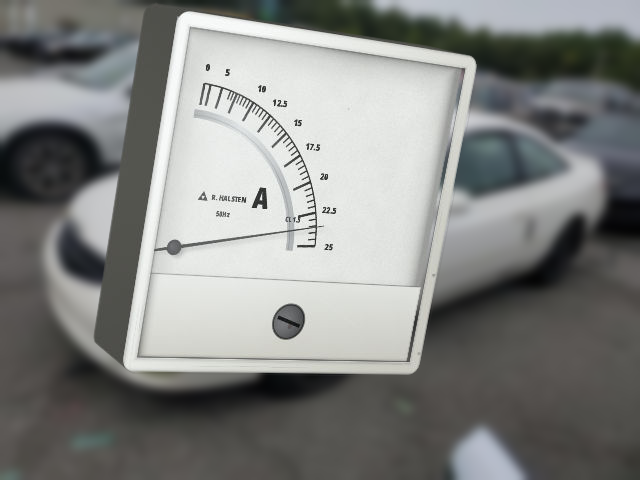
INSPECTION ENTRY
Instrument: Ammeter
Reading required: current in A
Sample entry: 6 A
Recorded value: 23.5 A
